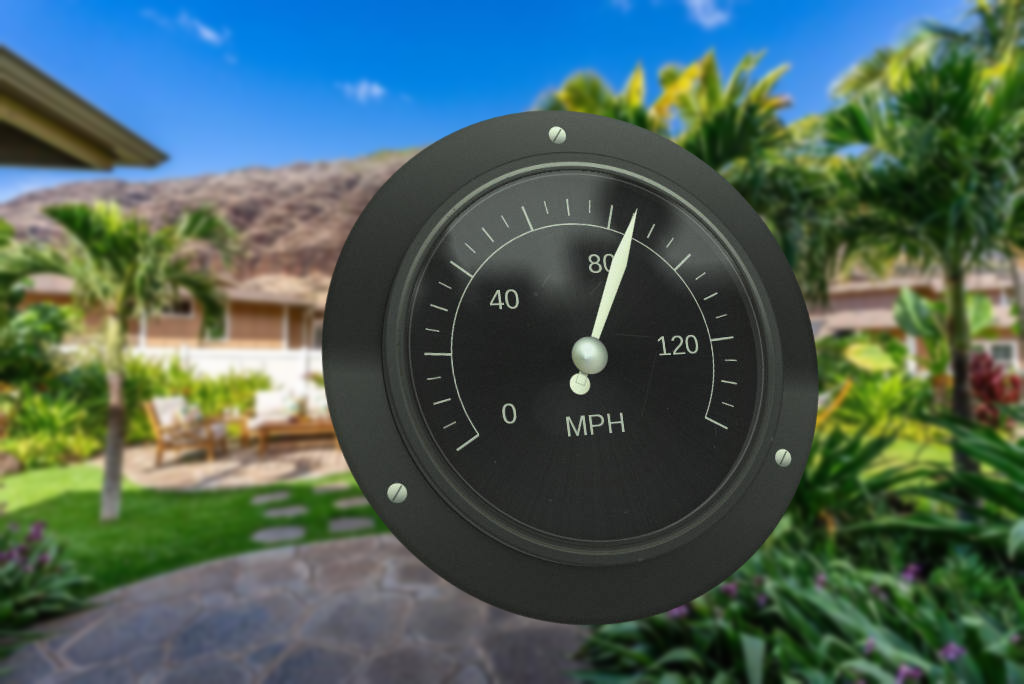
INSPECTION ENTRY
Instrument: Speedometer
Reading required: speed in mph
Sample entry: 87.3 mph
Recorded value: 85 mph
